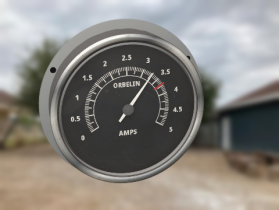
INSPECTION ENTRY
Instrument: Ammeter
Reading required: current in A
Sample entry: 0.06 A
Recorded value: 3.25 A
